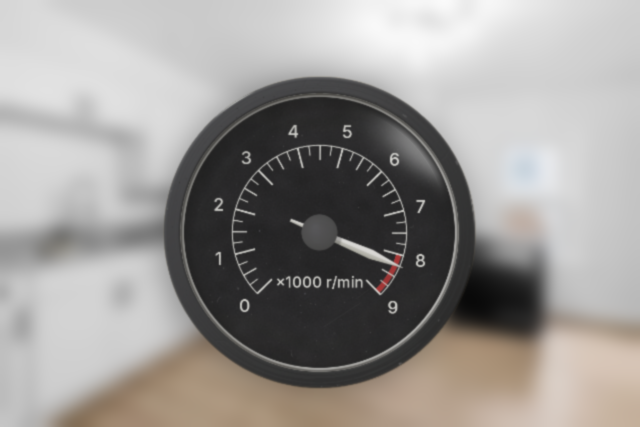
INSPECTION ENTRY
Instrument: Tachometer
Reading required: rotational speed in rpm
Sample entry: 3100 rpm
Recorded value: 8250 rpm
